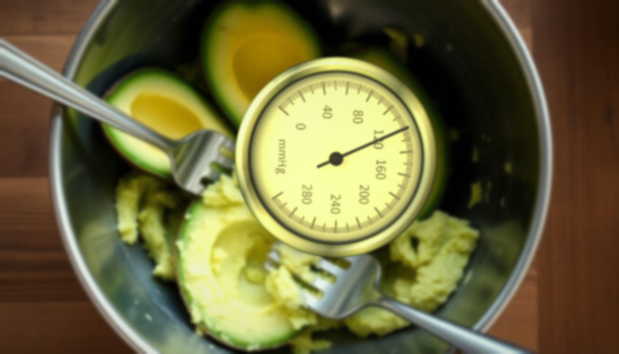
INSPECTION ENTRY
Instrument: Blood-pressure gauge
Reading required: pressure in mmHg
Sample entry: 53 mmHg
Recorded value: 120 mmHg
